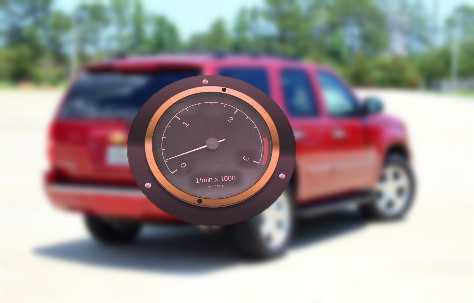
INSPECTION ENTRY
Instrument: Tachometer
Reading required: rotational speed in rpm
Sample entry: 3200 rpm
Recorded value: 200 rpm
